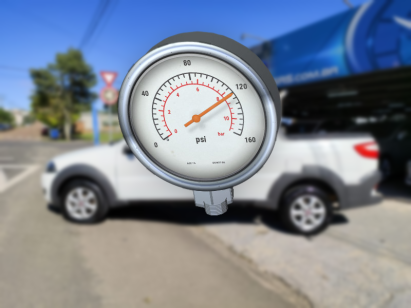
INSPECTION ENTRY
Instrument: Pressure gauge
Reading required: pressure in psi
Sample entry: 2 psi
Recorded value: 120 psi
